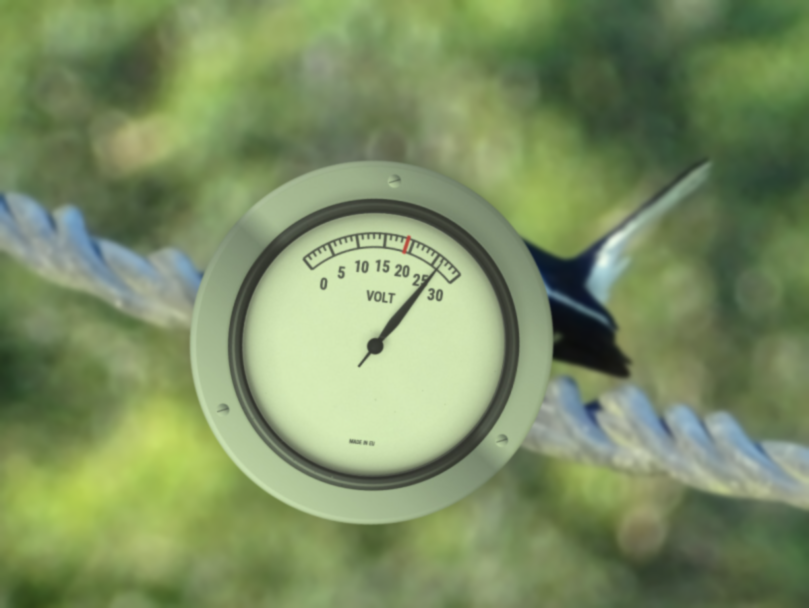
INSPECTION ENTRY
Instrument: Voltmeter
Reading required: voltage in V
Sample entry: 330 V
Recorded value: 26 V
